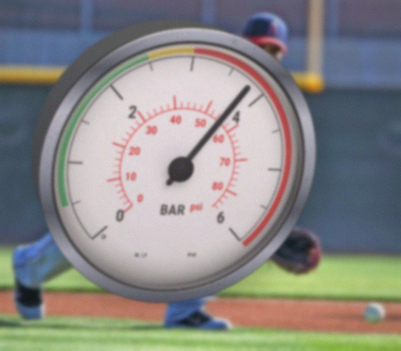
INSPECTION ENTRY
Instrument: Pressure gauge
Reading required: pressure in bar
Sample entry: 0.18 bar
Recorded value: 3.75 bar
